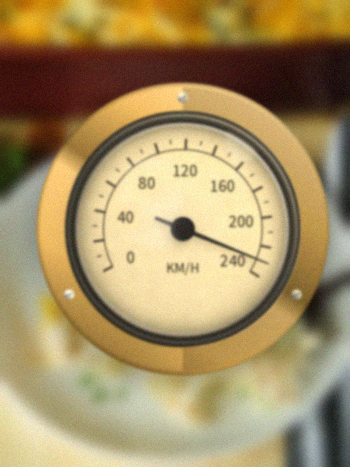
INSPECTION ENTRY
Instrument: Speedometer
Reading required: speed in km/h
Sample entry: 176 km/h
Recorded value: 230 km/h
